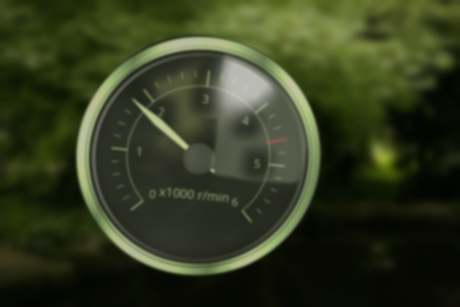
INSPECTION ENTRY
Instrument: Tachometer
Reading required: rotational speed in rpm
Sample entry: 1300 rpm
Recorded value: 1800 rpm
